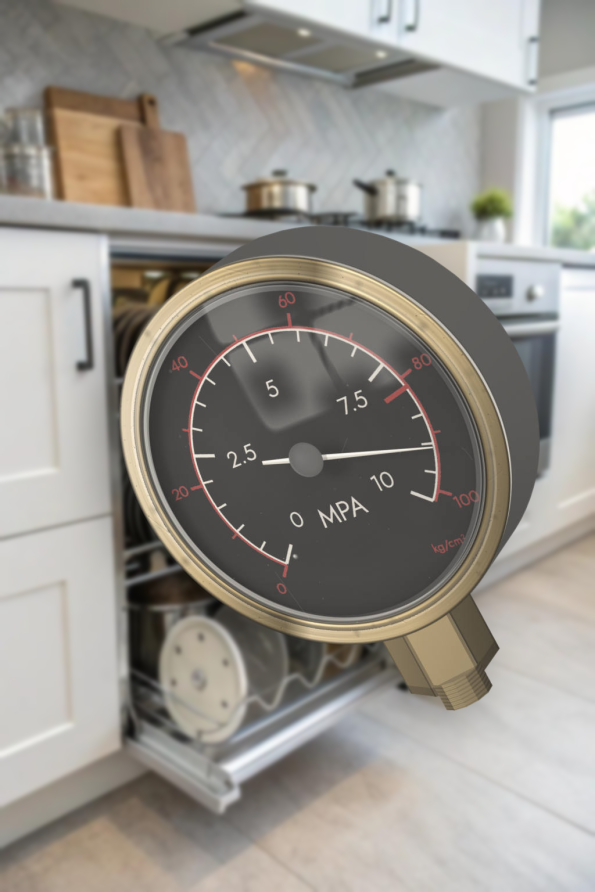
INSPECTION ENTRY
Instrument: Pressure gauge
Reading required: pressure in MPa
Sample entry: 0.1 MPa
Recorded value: 9 MPa
